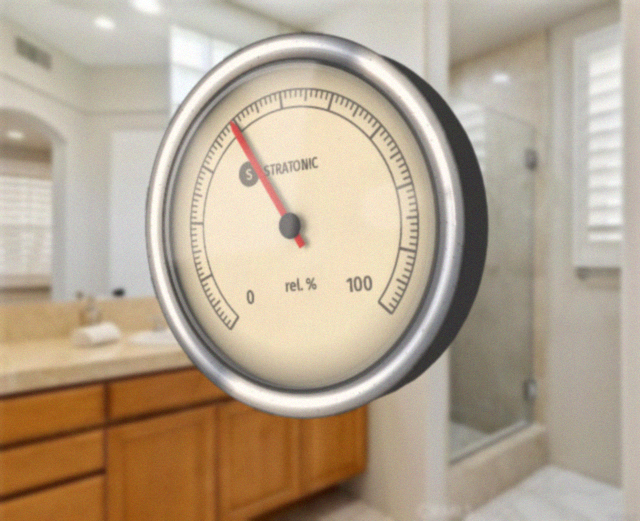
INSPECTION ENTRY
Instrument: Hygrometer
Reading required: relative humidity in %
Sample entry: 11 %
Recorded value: 40 %
